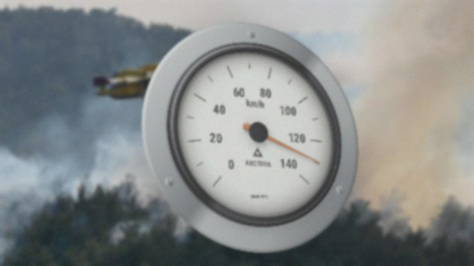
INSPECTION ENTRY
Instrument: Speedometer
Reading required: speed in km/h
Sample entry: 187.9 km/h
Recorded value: 130 km/h
